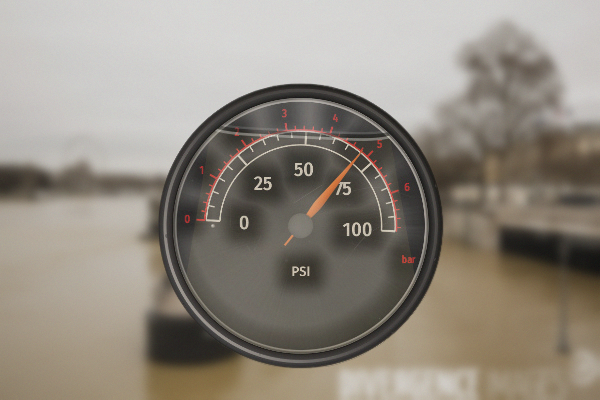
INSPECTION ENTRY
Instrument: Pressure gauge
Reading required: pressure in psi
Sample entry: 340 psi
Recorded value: 70 psi
